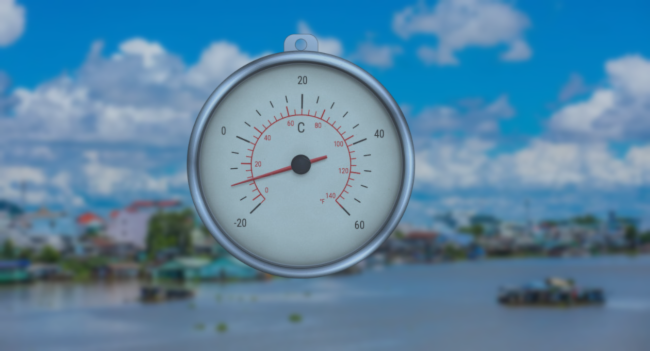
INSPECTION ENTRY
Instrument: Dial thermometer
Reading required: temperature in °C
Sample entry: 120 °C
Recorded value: -12 °C
